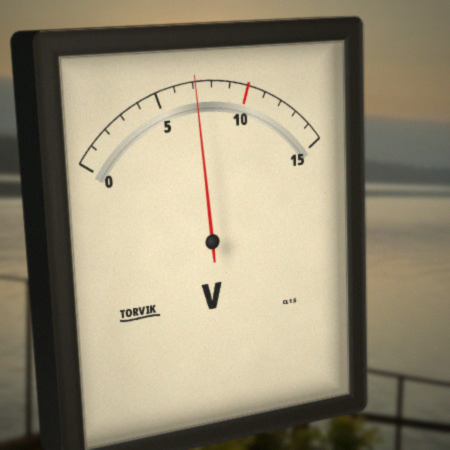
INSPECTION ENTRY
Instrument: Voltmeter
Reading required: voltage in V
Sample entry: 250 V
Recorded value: 7 V
